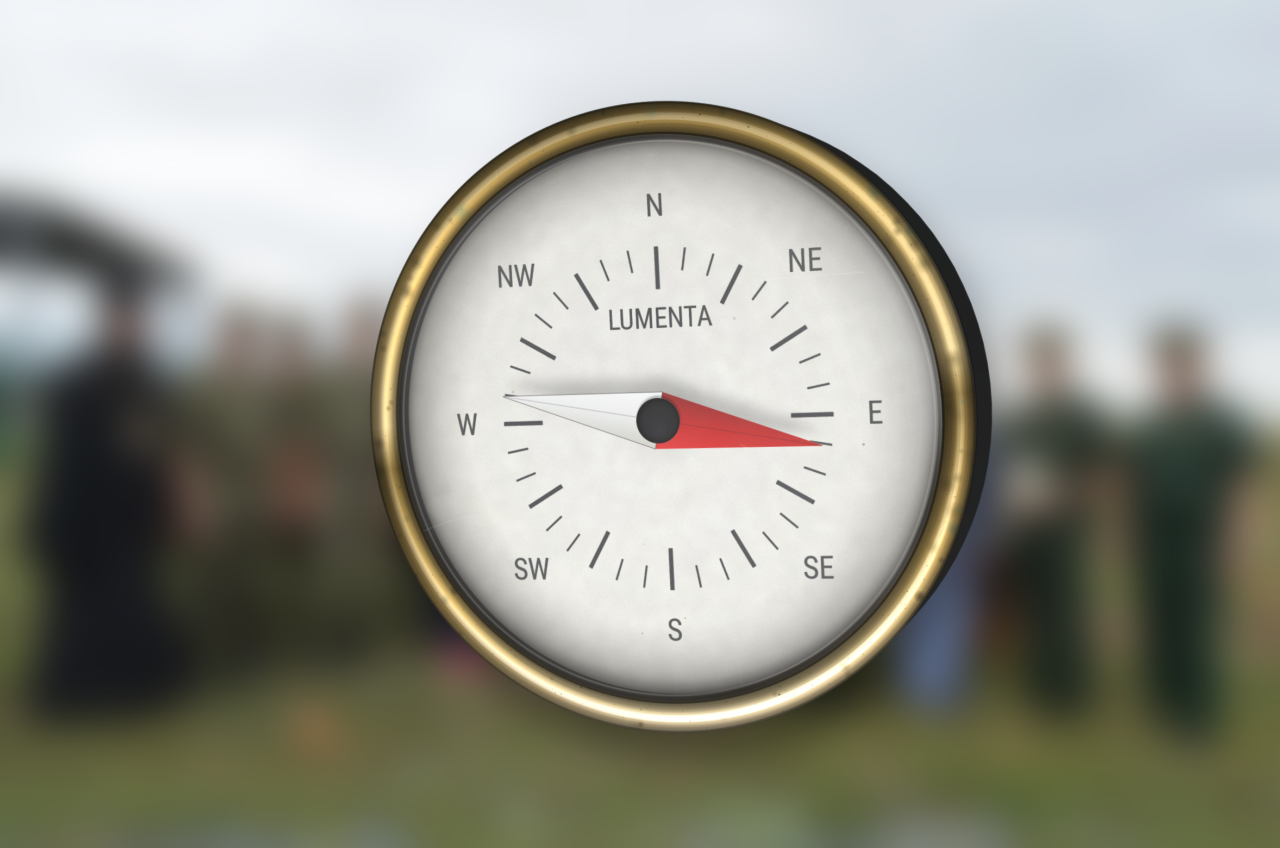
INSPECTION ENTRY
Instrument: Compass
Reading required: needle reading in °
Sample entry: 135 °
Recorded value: 100 °
